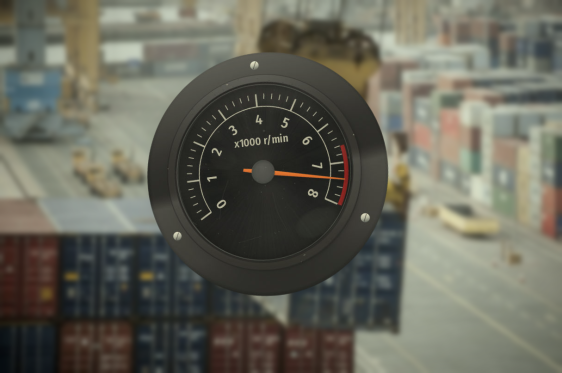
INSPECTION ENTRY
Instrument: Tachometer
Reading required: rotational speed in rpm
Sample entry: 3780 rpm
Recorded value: 7400 rpm
